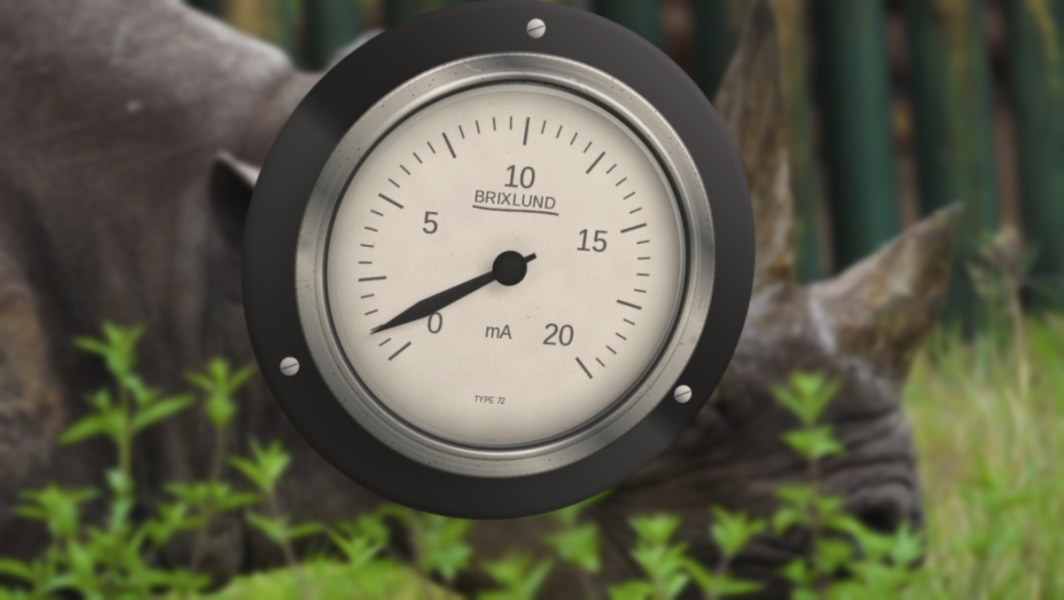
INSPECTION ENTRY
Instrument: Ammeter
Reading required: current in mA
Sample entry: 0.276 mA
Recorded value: 1 mA
